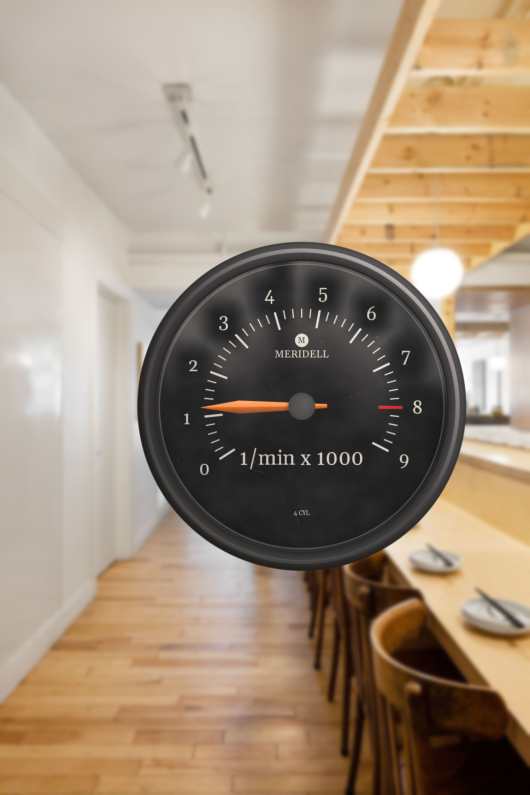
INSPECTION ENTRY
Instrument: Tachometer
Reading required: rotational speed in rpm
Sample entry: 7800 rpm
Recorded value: 1200 rpm
